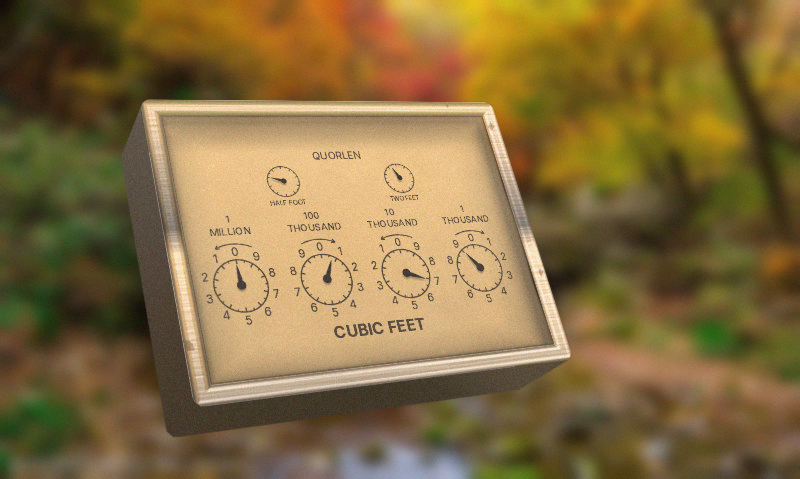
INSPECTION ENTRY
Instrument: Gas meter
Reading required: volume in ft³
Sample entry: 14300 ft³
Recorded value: 6900 ft³
